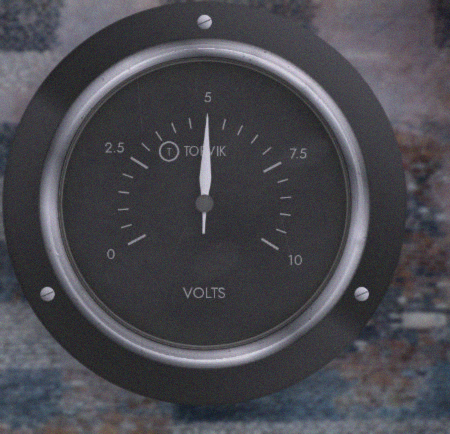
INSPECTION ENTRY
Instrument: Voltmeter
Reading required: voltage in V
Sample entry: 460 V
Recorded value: 5 V
